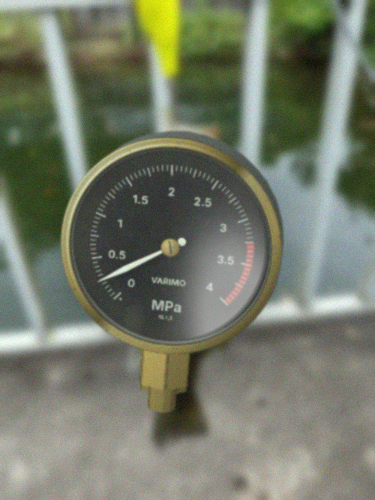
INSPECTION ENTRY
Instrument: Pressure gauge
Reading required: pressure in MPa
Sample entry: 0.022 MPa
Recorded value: 0.25 MPa
